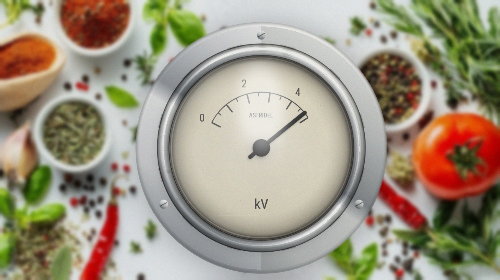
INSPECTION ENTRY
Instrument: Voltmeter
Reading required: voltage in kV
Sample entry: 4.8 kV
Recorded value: 4.75 kV
